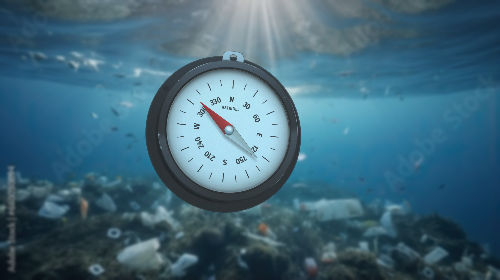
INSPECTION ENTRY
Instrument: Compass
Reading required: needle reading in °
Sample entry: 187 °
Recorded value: 307.5 °
